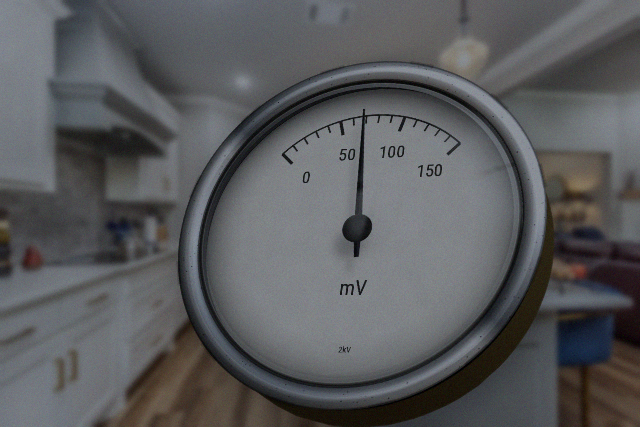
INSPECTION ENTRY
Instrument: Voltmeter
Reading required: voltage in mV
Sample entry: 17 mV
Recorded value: 70 mV
